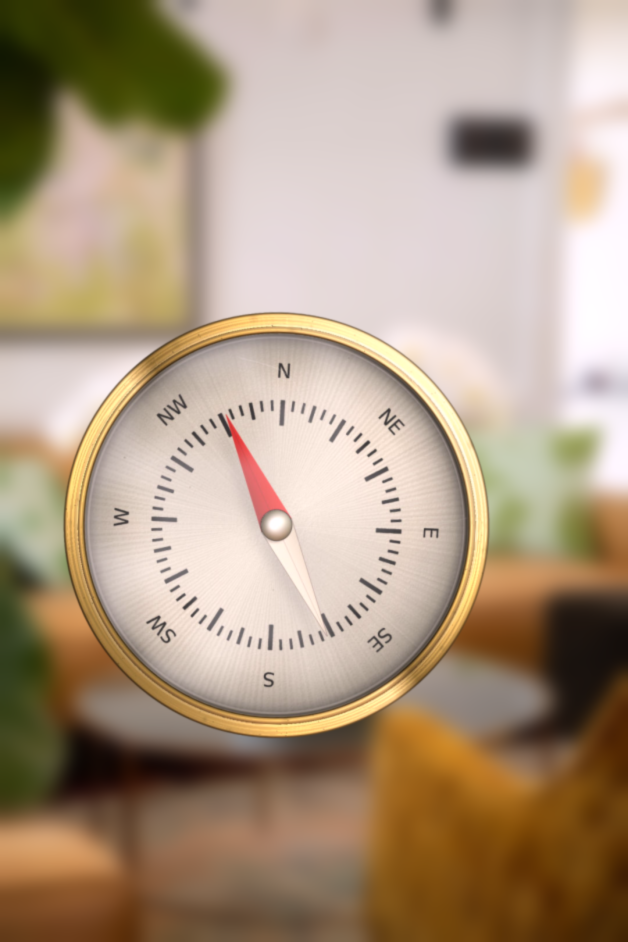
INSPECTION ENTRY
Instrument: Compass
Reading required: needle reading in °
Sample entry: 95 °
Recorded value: 332.5 °
